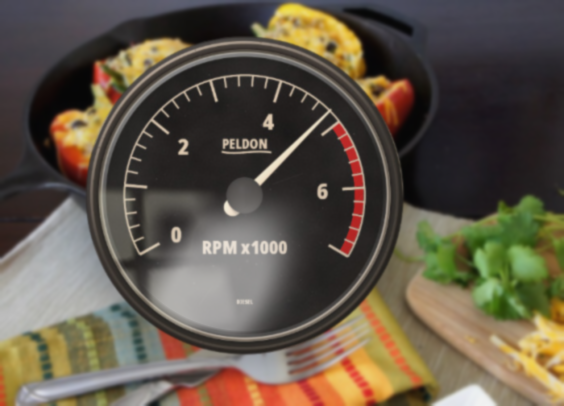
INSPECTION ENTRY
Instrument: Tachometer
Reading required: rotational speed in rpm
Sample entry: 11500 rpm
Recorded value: 4800 rpm
